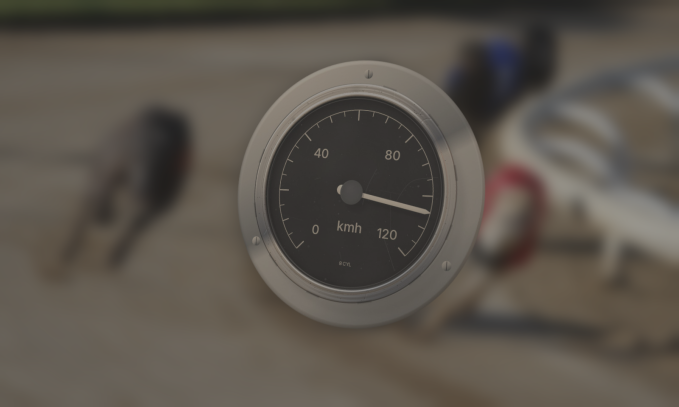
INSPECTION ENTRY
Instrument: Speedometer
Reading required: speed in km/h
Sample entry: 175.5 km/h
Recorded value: 105 km/h
